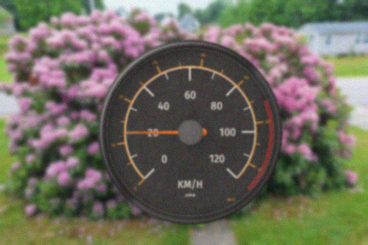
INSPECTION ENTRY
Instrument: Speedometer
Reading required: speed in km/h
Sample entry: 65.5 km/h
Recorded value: 20 km/h
